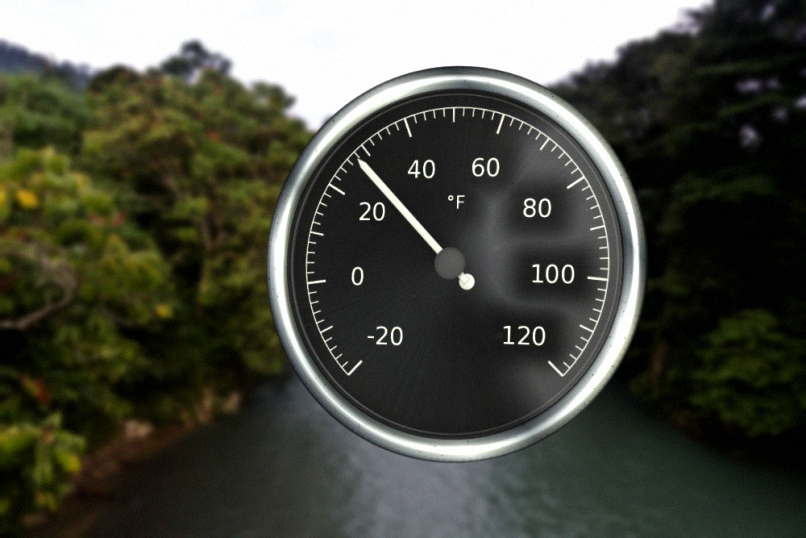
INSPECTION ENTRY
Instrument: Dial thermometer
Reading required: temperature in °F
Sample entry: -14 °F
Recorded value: 28 °F
